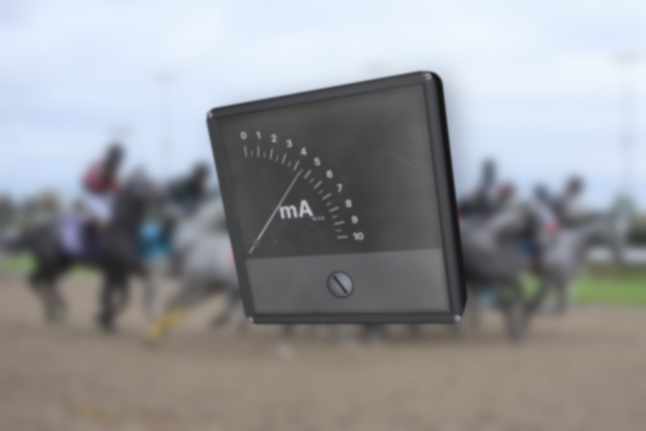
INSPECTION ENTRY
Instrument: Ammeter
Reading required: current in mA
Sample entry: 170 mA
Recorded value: 4.5 mA
